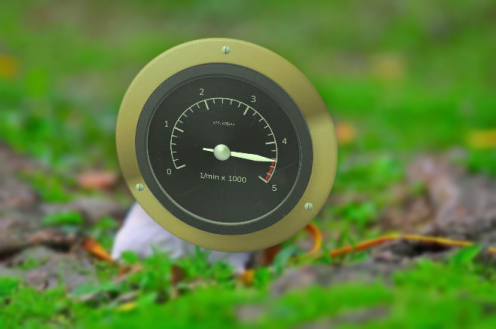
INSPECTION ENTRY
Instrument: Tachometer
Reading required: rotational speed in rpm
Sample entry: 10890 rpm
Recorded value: 4400 rpm
